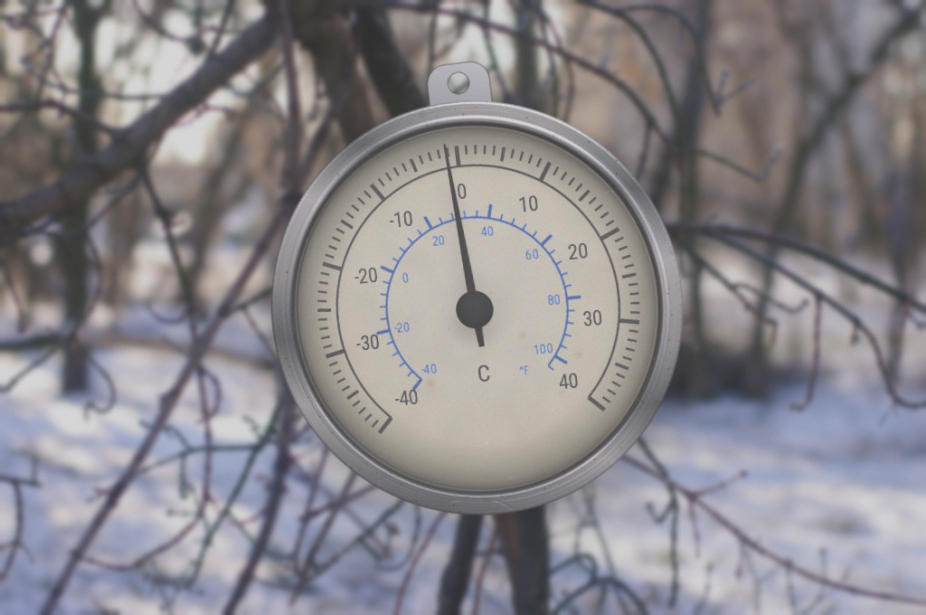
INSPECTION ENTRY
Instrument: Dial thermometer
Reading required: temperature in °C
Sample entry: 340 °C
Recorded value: -1 °C
